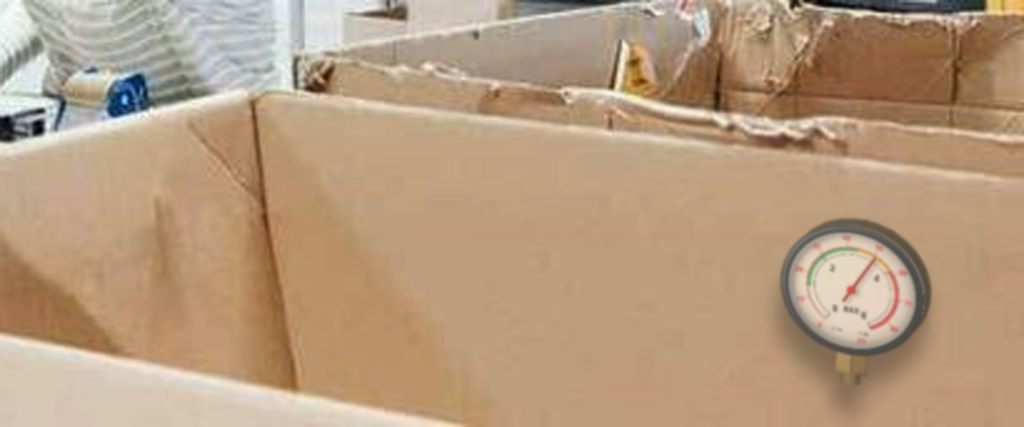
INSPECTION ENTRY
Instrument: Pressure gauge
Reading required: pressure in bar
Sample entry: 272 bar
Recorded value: 3.5 bar
